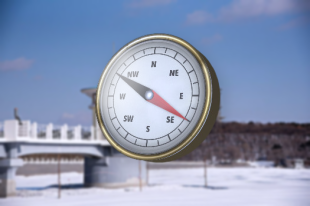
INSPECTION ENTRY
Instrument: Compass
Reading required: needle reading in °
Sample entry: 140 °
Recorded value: 120 °
